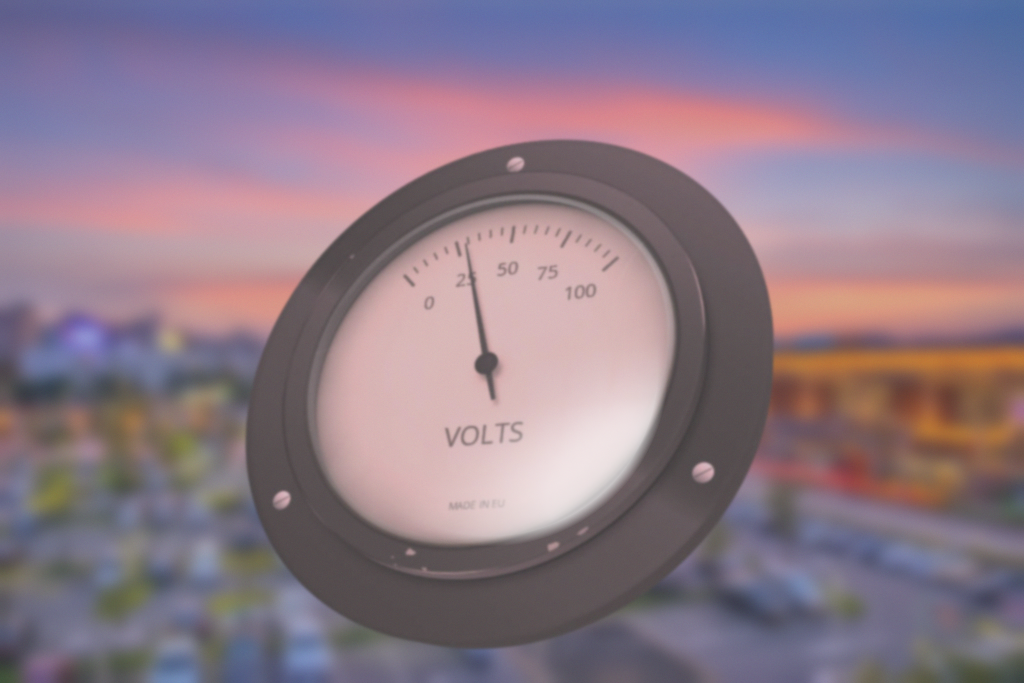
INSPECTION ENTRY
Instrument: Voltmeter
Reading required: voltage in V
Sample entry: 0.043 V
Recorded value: 30 V
